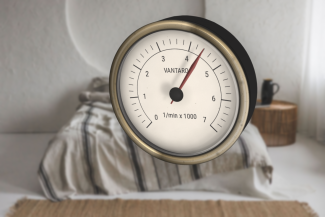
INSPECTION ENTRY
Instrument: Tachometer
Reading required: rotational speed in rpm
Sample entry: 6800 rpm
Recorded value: 4400 rpm
